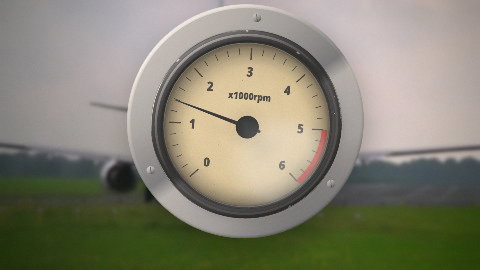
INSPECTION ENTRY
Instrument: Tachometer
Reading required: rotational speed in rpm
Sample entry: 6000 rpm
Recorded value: 1400 rpm
